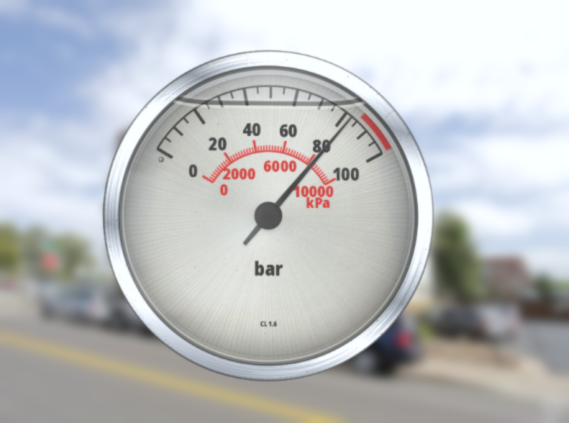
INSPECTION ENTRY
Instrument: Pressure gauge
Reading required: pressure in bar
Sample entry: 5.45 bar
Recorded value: 82.5 bar
